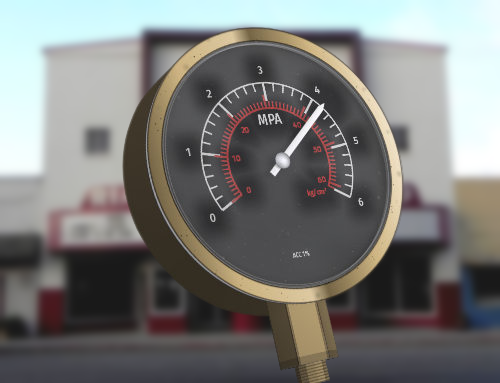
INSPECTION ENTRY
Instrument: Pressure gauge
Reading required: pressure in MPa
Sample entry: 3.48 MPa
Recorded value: 4.2 MPa
